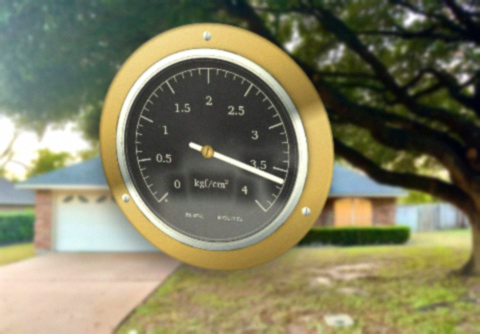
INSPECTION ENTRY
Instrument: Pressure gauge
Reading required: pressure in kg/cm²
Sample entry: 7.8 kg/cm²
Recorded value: 3.6 kg/cm²
